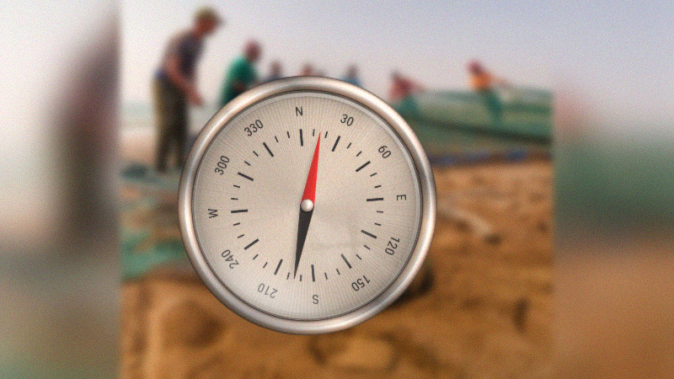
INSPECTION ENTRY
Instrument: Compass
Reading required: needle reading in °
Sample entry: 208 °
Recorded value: 15 °
